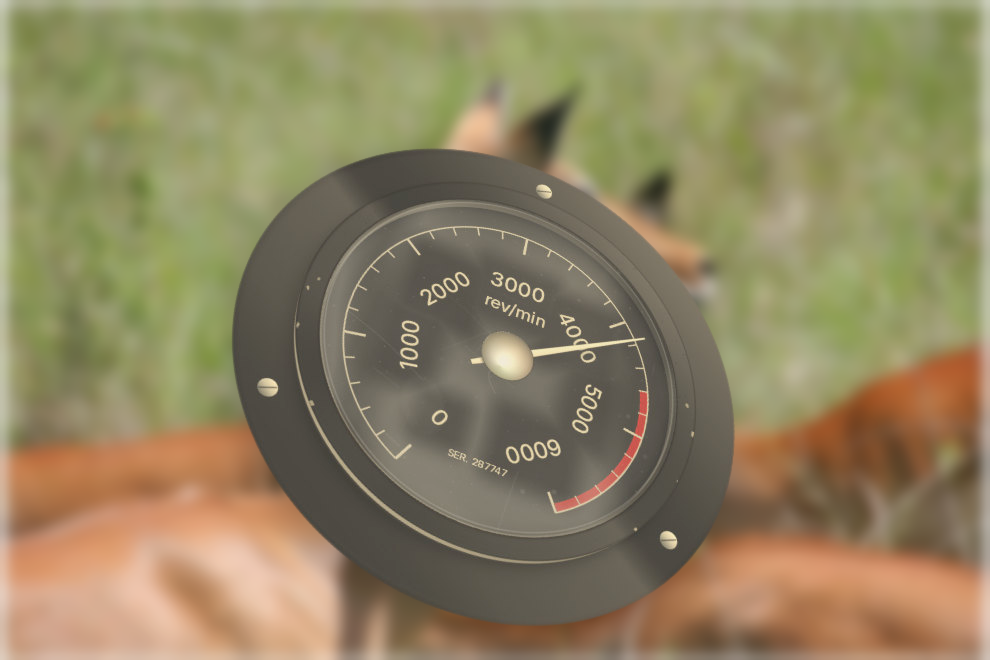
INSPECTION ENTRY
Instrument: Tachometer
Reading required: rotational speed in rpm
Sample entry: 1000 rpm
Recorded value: 4200 rpm
